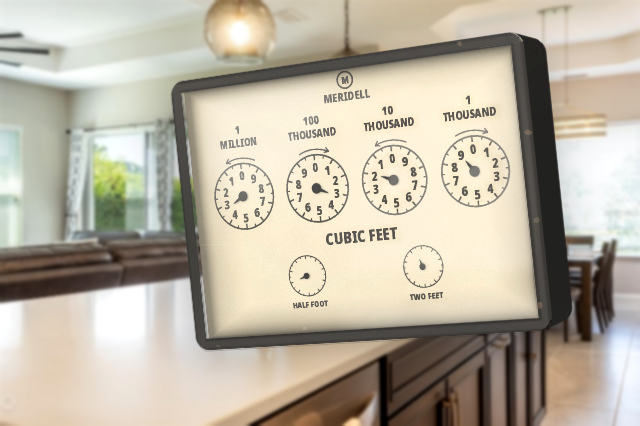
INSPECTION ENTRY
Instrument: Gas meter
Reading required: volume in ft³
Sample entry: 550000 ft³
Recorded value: 331900 ft³
